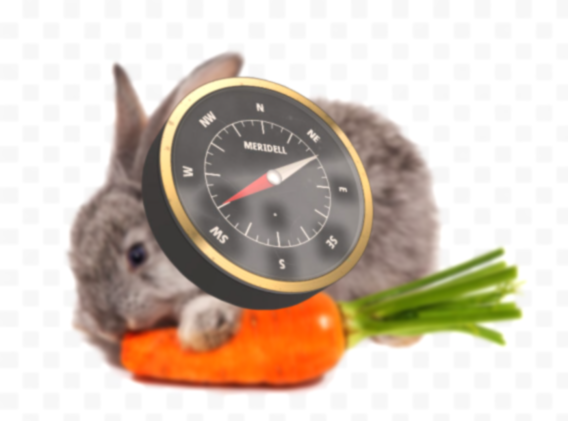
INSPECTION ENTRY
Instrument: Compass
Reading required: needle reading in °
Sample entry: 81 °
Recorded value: 240 °
